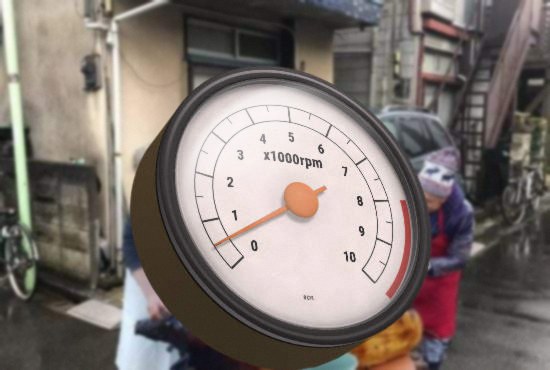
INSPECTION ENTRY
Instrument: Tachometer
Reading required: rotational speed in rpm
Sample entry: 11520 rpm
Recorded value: 500 rpm
